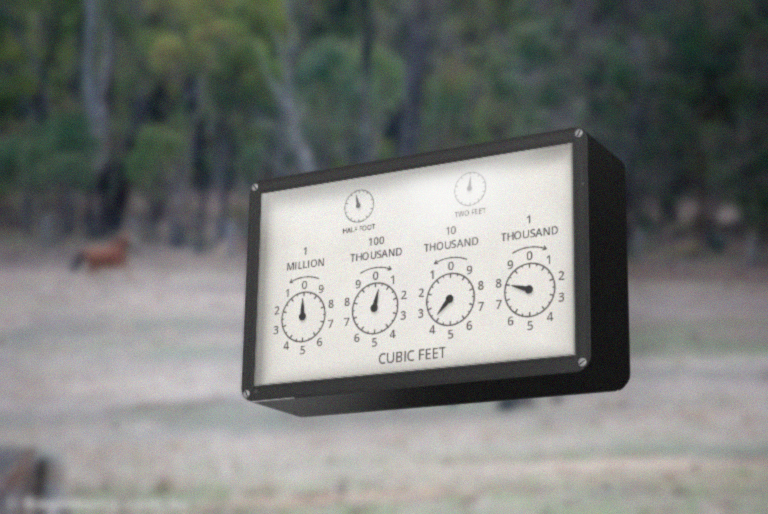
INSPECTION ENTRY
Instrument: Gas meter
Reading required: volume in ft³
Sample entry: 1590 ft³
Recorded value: 3800 ft³
